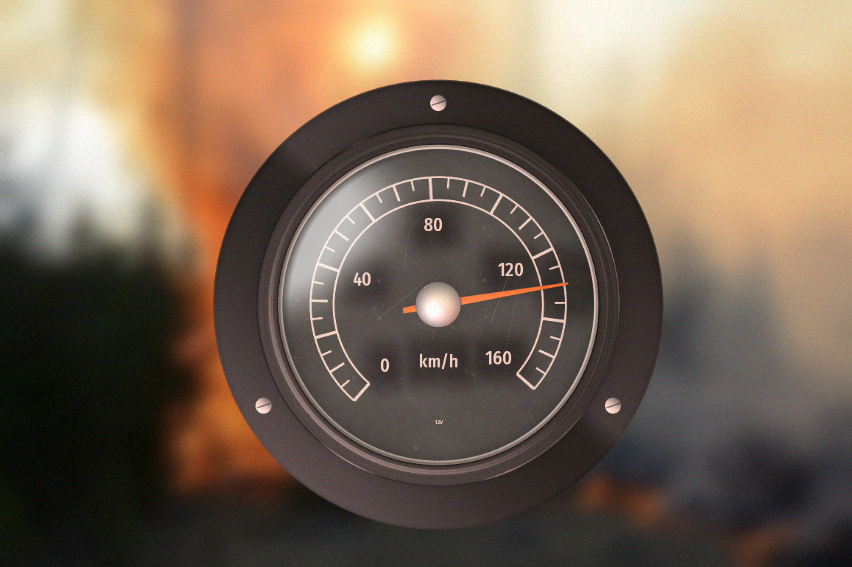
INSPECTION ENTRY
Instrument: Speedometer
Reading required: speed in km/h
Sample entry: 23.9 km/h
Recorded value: 130 km/h
